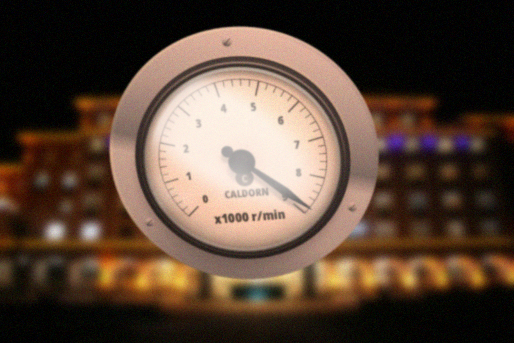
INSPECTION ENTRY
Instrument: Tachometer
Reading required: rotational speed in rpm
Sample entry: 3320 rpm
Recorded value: 8800 rpm
